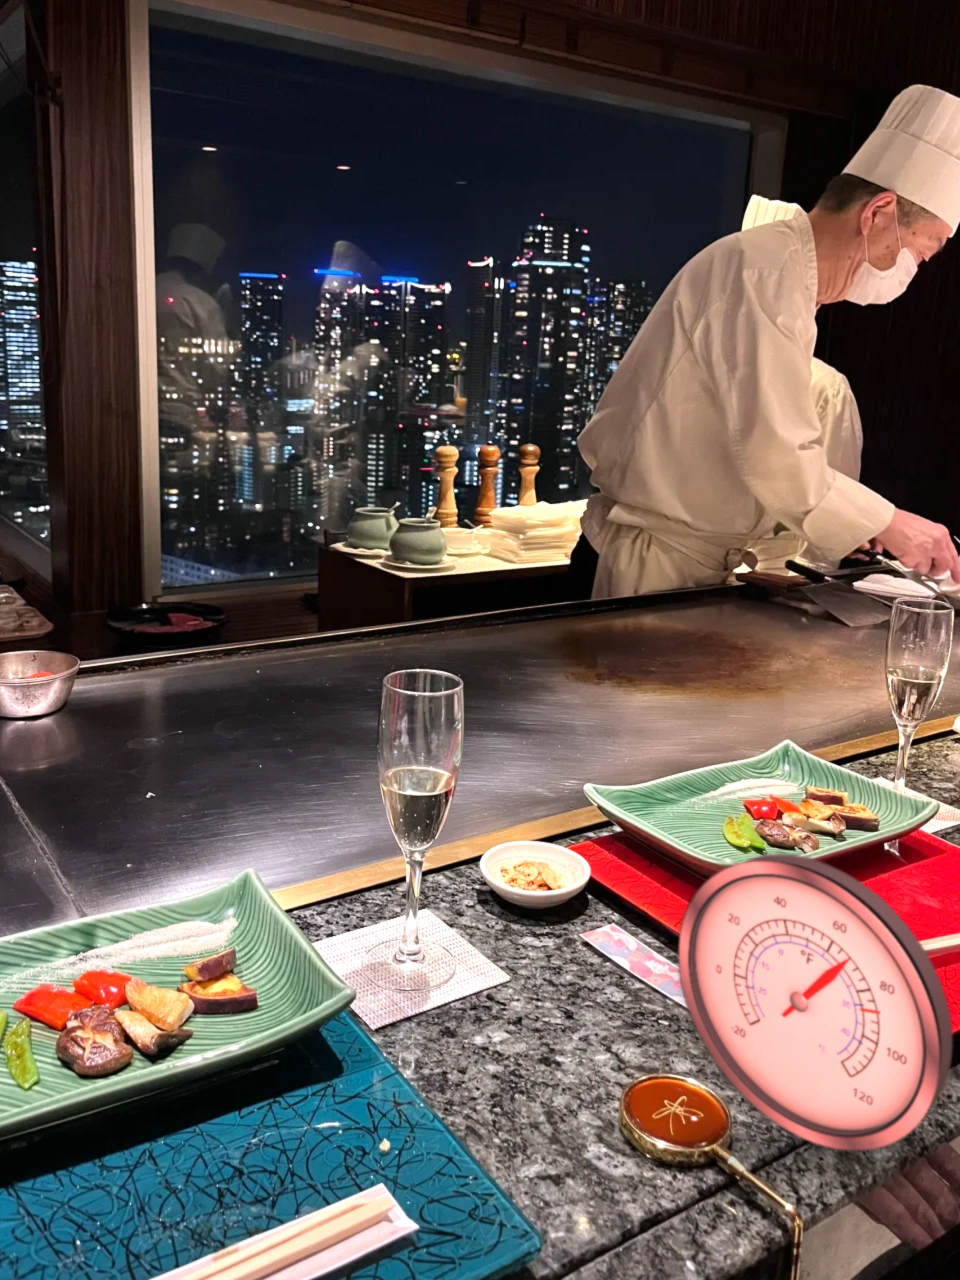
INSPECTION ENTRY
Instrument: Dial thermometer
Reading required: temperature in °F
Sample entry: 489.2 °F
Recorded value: 68 °F
